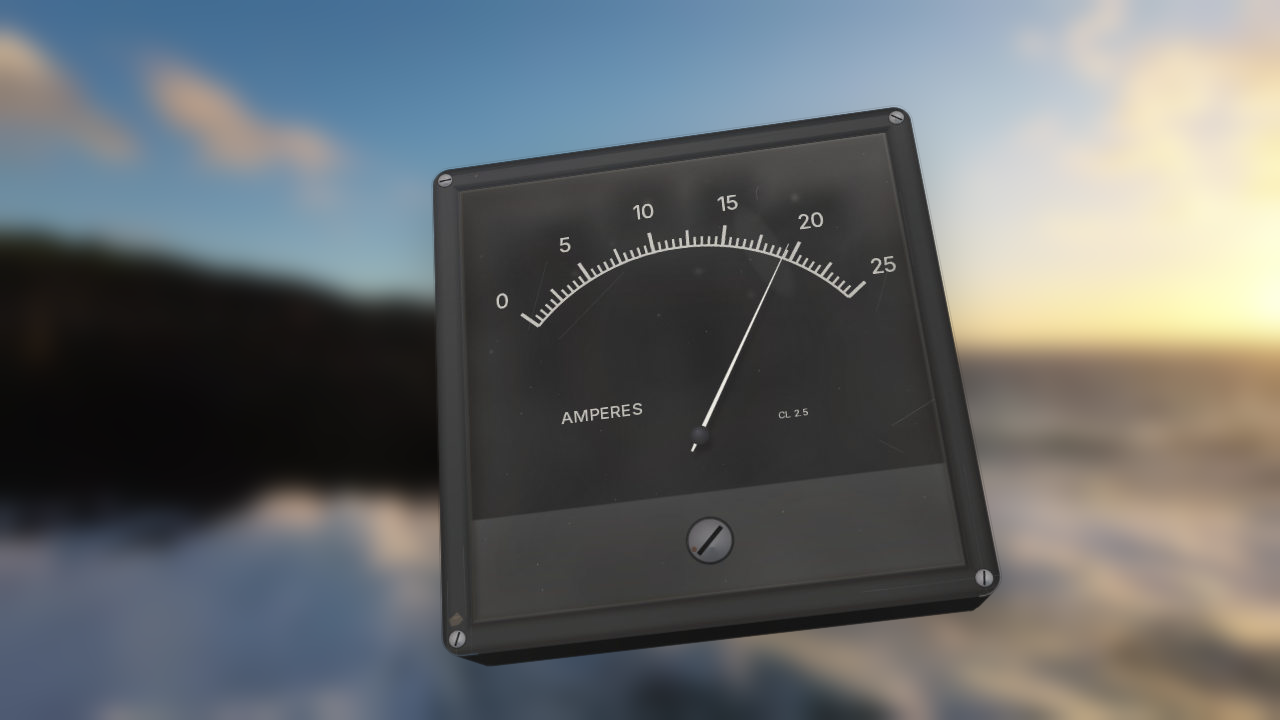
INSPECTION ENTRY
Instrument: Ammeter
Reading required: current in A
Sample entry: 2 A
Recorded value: 19.5 A
